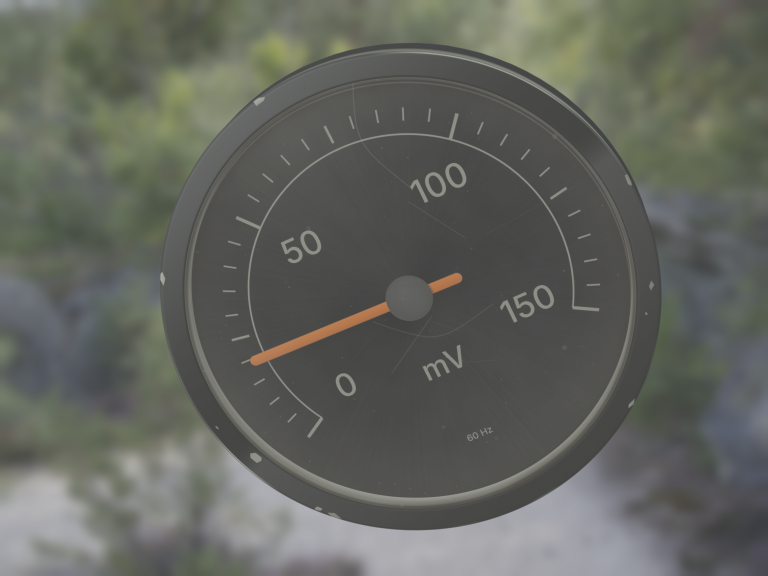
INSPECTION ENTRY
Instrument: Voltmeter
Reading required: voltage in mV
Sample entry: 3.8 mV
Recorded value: 20 mV
